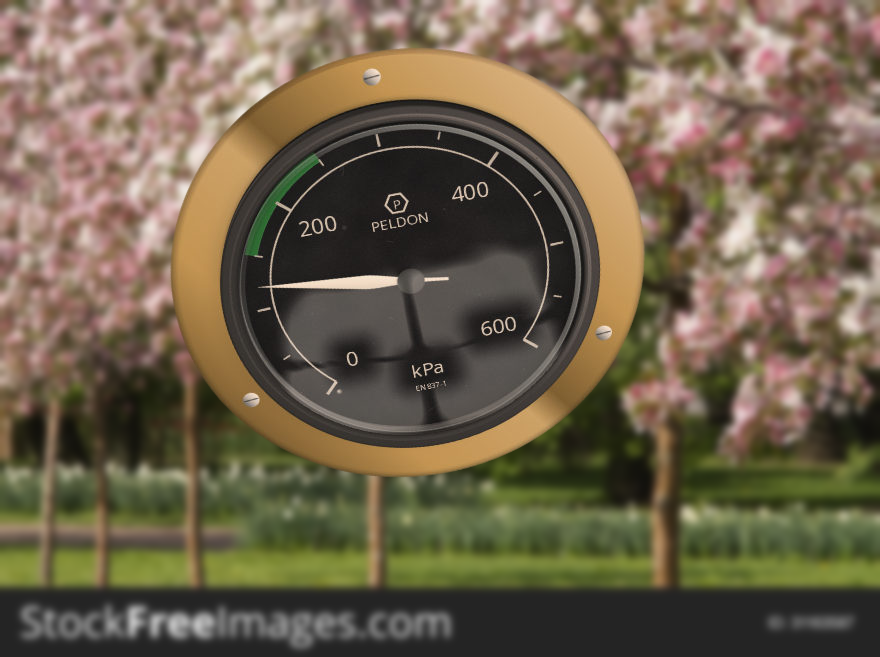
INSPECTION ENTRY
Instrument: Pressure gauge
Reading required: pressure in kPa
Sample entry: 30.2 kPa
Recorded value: 125 kPa
